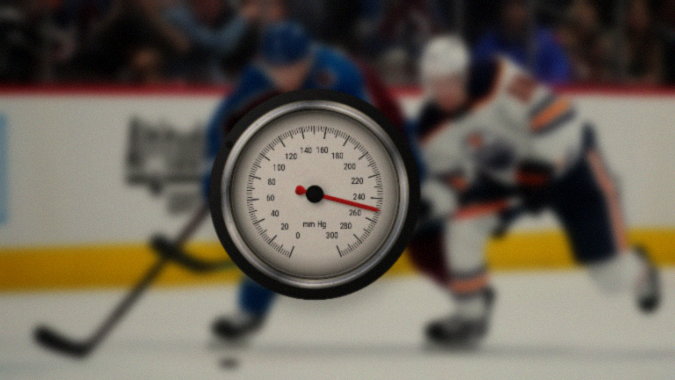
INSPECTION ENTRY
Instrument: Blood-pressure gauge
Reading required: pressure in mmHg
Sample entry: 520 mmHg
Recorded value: 250 mmHg
